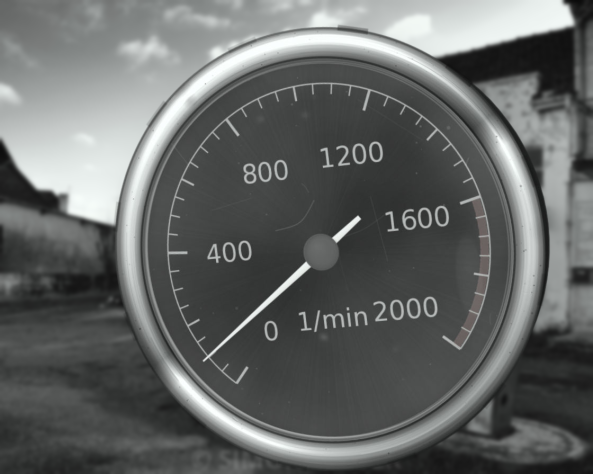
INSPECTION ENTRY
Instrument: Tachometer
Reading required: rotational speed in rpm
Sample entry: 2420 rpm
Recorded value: 100 rpm
